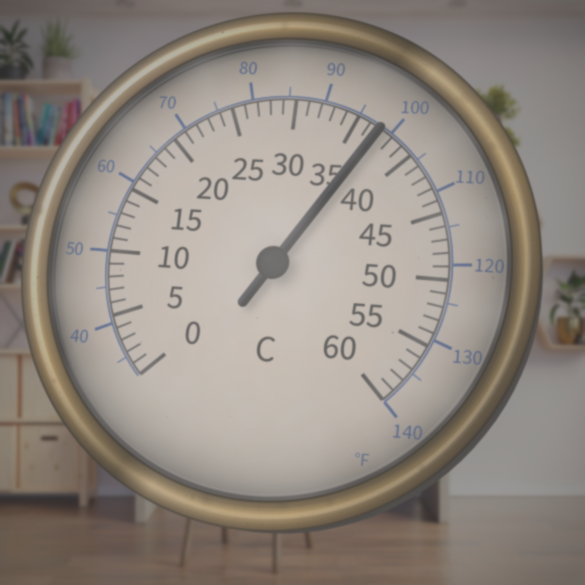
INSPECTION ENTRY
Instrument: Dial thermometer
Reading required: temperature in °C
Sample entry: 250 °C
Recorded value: 37 °C
